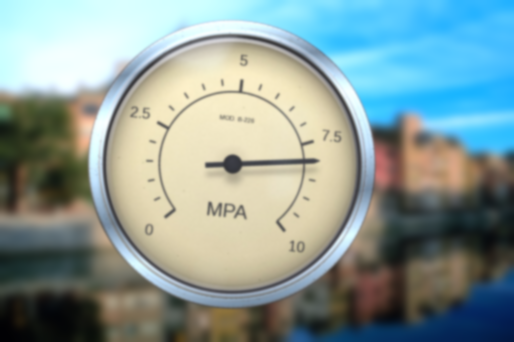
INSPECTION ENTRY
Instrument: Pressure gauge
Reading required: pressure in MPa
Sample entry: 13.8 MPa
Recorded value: 8 MPa
